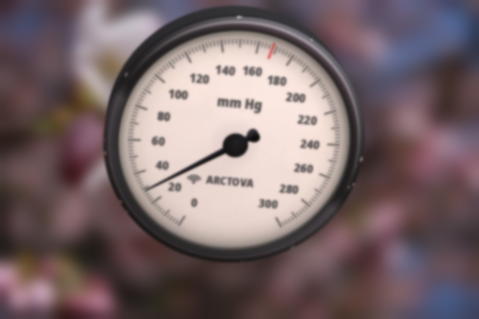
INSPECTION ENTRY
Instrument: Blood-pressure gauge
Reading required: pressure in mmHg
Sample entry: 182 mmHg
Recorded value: 30 mmHg
